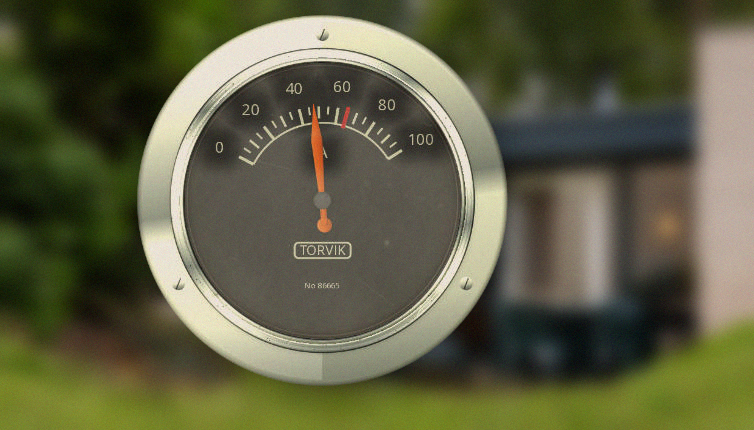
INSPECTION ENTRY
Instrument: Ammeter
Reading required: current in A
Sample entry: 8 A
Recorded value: 47.5 A
